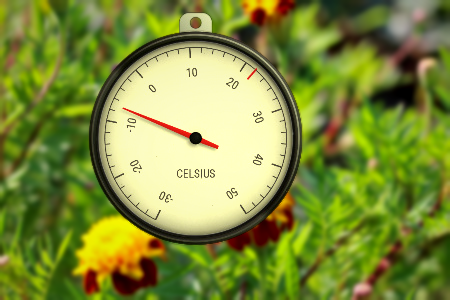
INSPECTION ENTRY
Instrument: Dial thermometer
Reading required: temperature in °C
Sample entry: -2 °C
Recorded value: -7 °C
